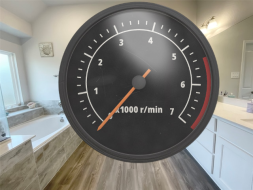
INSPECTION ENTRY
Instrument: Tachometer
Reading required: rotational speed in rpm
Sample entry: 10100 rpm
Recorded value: 0 rpm
